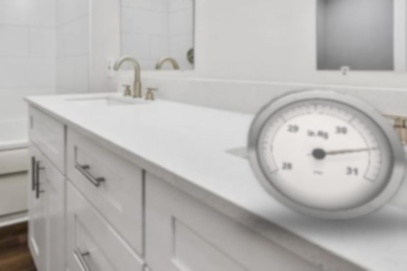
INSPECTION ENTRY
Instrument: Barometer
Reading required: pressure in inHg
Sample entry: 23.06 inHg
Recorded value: 30.5 inHg
